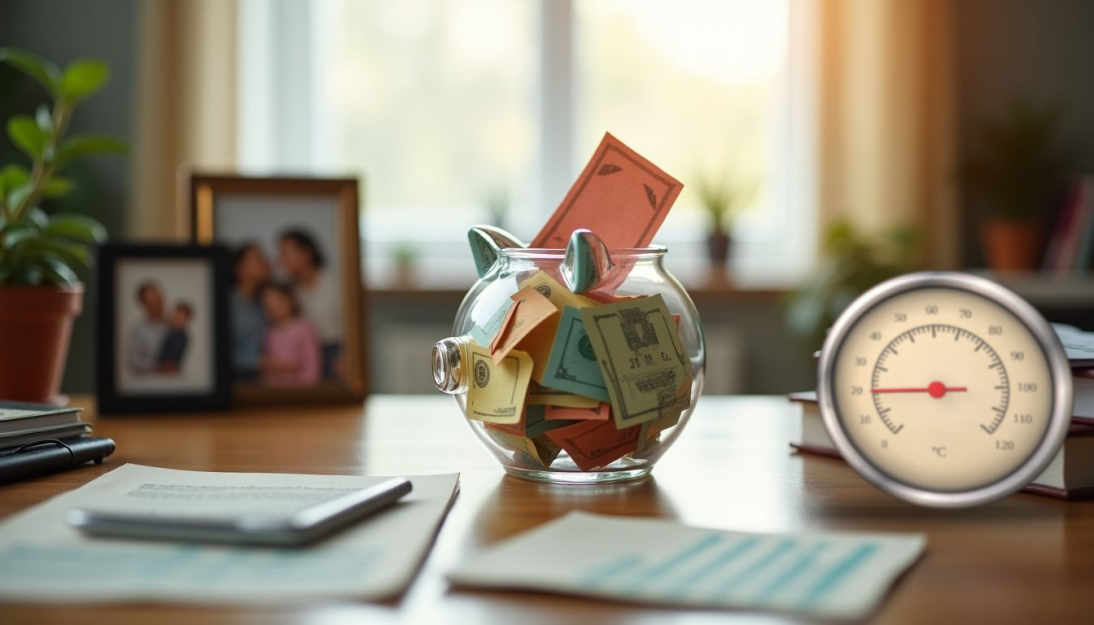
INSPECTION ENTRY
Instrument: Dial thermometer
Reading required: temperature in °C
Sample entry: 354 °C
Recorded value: 20 °C
